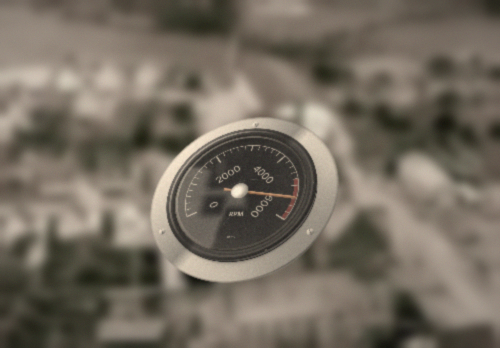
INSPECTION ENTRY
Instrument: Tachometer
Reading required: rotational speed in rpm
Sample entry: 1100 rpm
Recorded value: 5400 rpm
